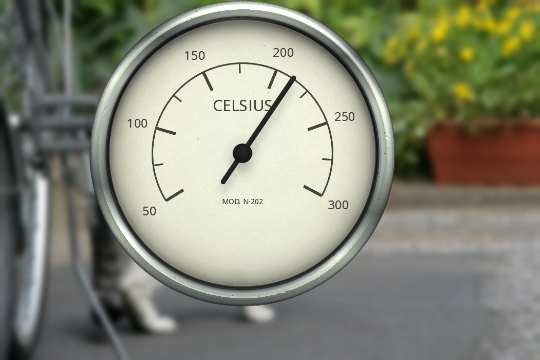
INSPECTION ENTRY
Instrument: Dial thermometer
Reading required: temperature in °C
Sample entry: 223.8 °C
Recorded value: 212.5 °C
